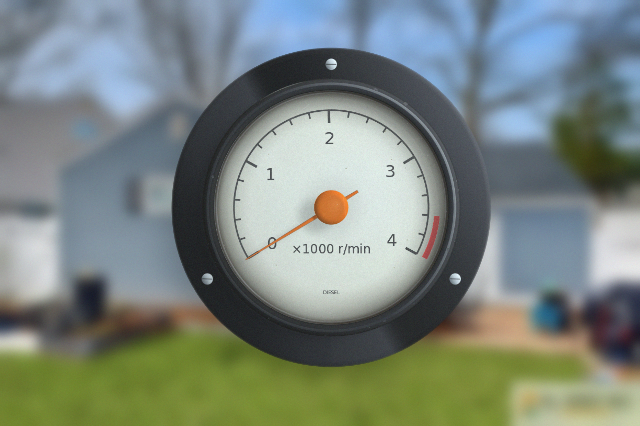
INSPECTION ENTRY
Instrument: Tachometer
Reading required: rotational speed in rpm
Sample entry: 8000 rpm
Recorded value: 0 rpm
